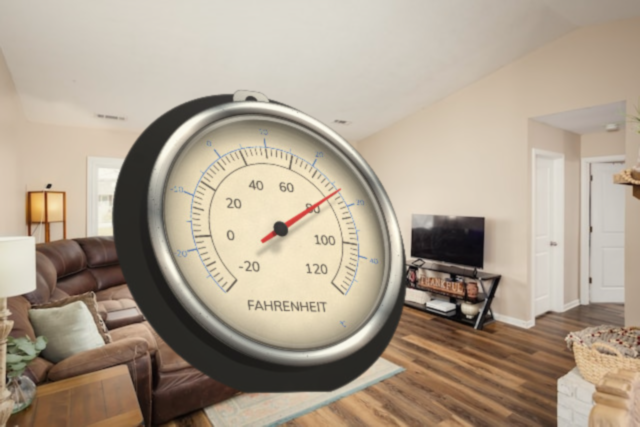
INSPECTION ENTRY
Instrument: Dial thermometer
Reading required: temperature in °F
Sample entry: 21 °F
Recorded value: 80 °F
